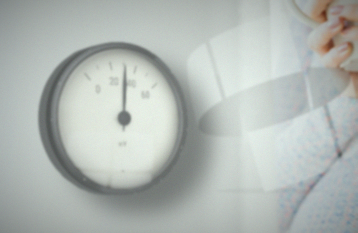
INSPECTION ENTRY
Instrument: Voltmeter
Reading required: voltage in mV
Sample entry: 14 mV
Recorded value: 30 mV
